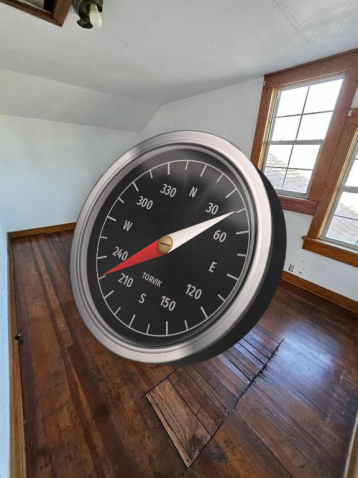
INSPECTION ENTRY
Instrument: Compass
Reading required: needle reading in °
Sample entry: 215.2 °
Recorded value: 225 °
